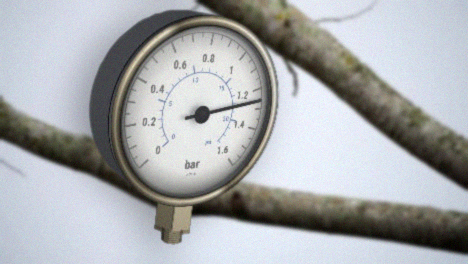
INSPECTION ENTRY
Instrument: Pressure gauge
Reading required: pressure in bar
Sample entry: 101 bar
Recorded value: 1.25 bar
